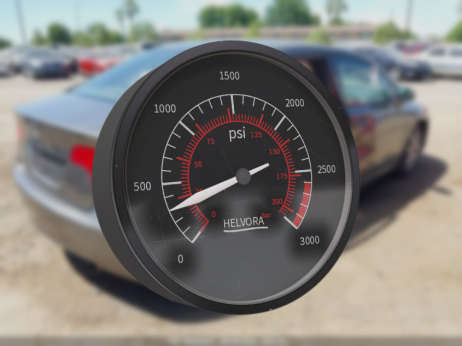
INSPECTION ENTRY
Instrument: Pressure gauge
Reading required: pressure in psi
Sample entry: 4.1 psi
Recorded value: 300 psi
